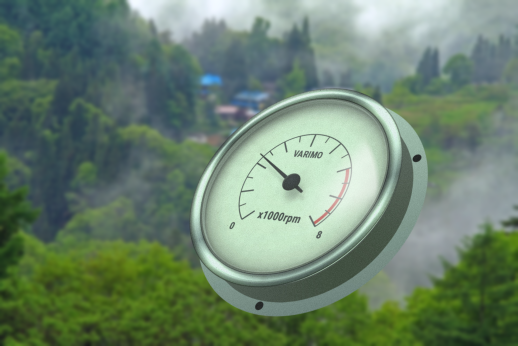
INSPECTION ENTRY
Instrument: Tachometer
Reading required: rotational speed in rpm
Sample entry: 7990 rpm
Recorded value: 2250 rpm
